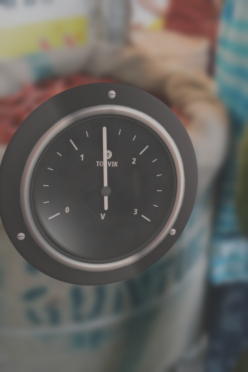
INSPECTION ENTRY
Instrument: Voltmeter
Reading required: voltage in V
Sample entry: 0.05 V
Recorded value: 1.4 V
